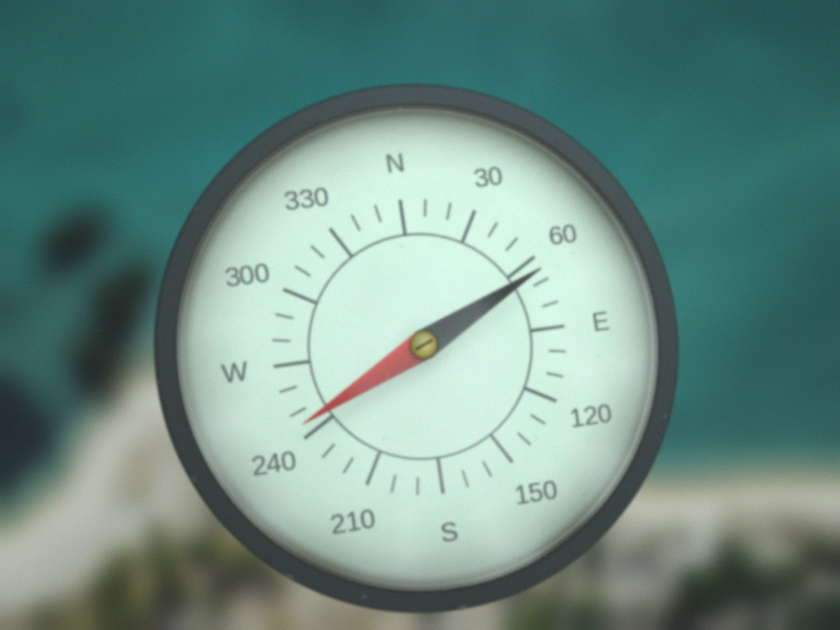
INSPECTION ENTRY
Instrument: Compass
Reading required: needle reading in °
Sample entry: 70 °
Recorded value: 245 °
